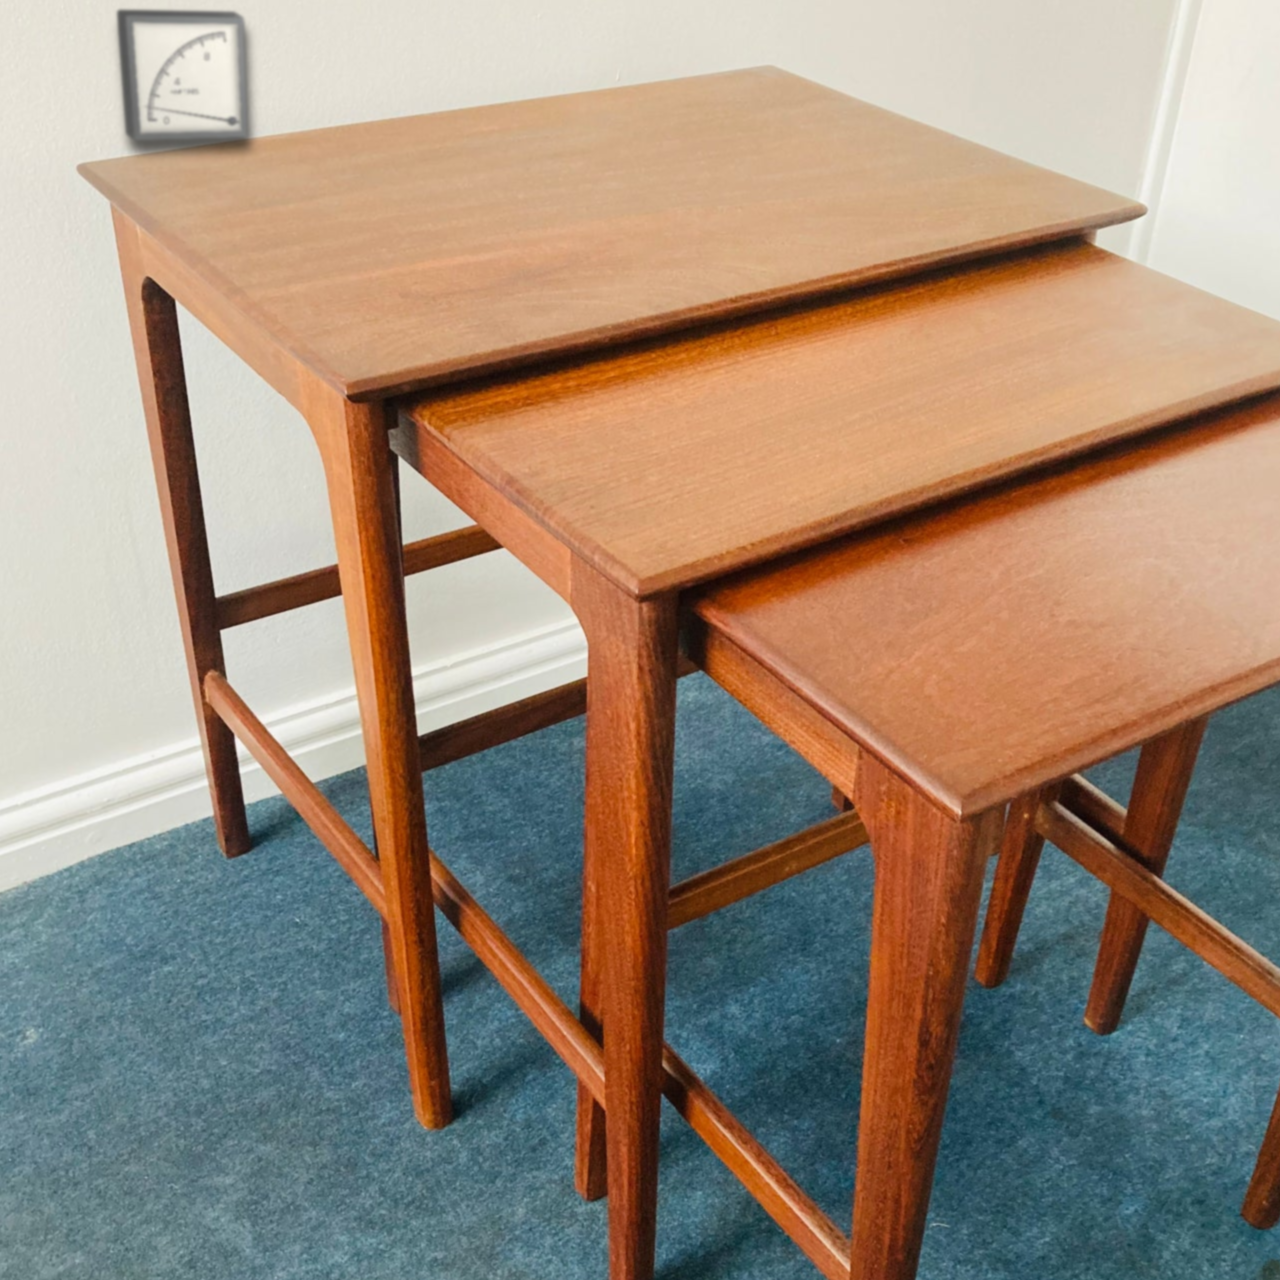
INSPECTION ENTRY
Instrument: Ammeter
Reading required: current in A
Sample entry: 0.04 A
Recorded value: 1 A
